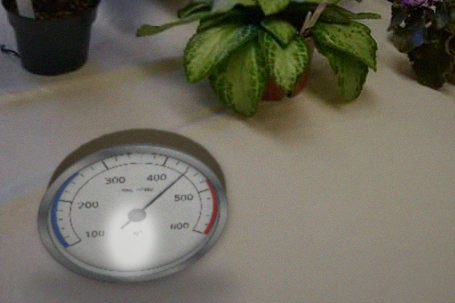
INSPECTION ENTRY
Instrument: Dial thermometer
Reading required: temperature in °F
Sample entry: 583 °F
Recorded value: 440 °F
